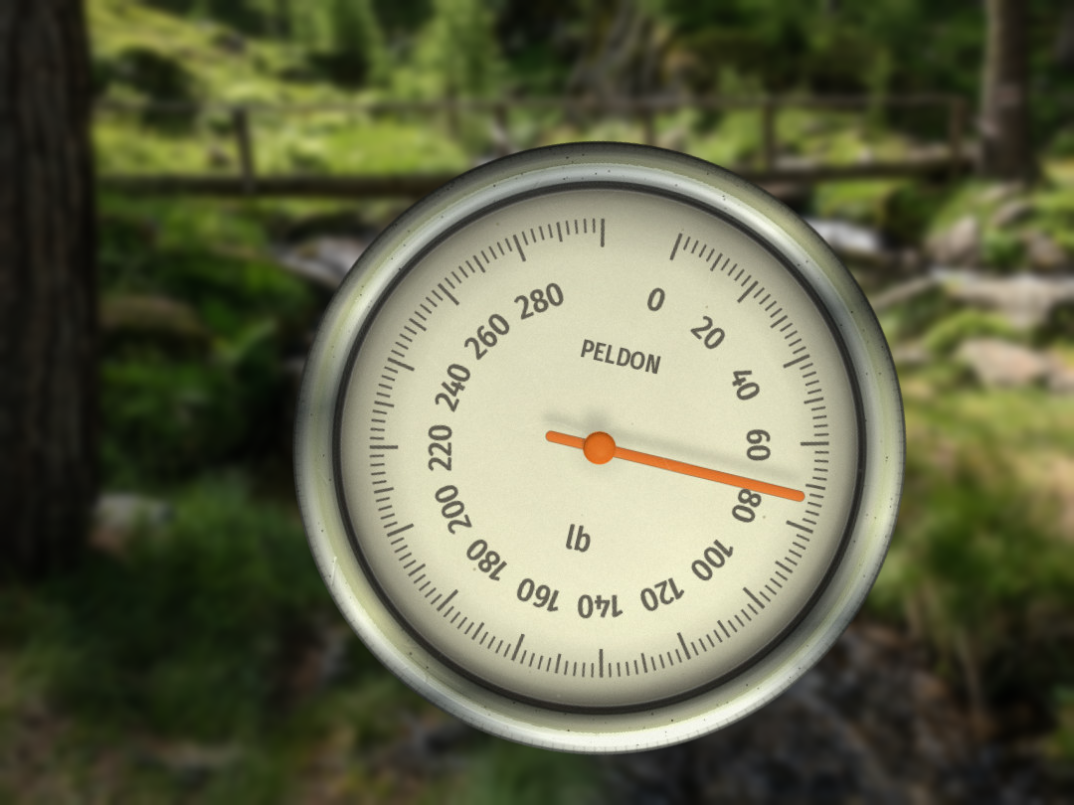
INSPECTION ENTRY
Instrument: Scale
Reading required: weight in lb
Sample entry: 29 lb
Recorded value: 73 lb
